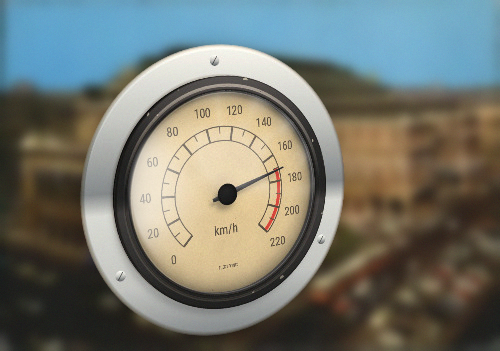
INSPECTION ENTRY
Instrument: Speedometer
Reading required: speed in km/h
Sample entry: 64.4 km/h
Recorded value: 170 km/h
